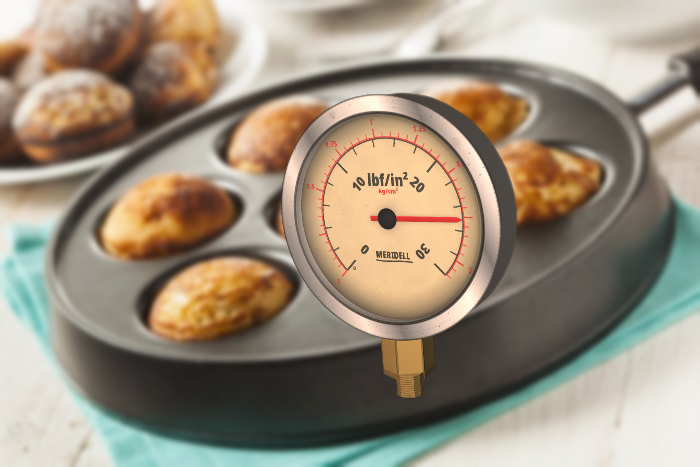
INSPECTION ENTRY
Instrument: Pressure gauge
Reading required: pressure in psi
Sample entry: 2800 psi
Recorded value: 25 psi
